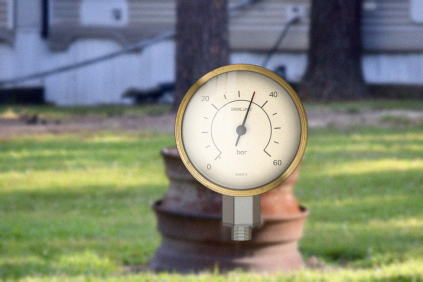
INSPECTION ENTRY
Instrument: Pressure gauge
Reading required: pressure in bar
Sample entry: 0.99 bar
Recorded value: 35 bar
